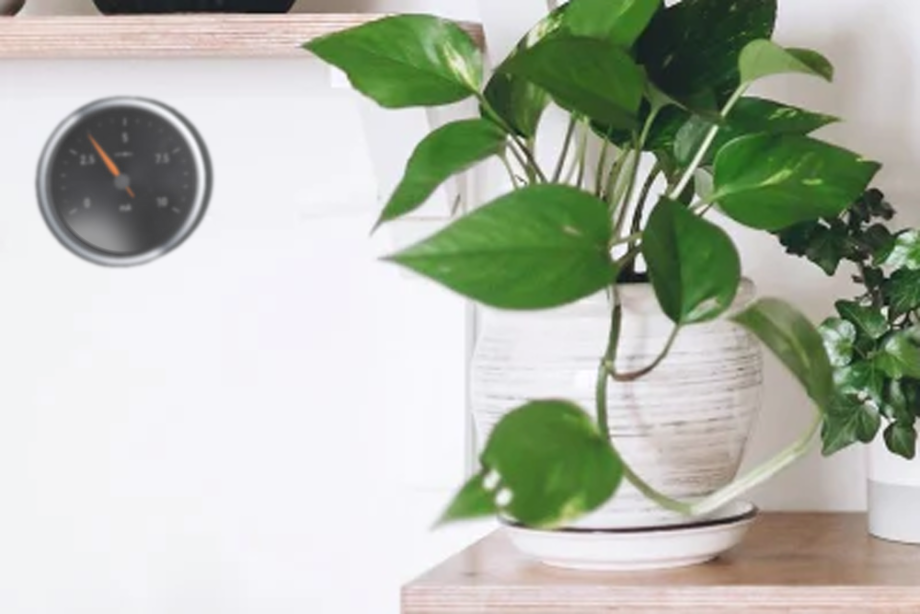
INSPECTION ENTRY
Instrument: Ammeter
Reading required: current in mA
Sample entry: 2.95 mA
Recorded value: 3.5 mA
